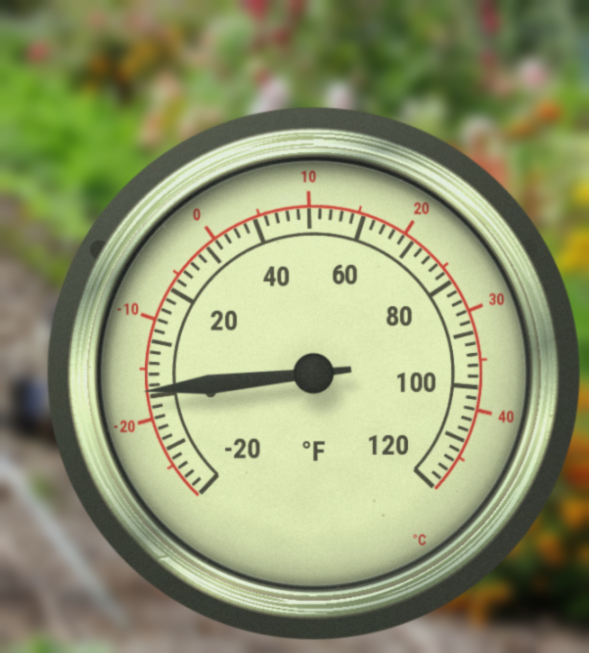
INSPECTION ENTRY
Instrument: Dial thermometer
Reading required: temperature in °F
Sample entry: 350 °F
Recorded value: 1 °F
